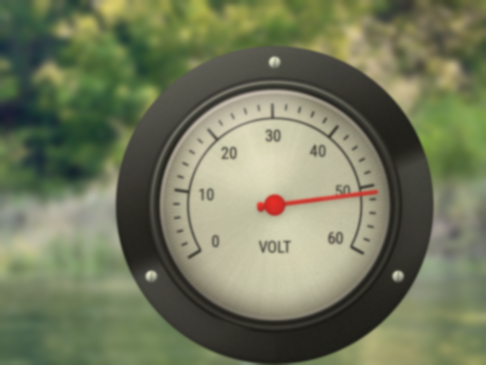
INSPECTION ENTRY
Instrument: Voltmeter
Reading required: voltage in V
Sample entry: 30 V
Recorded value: 51 V
